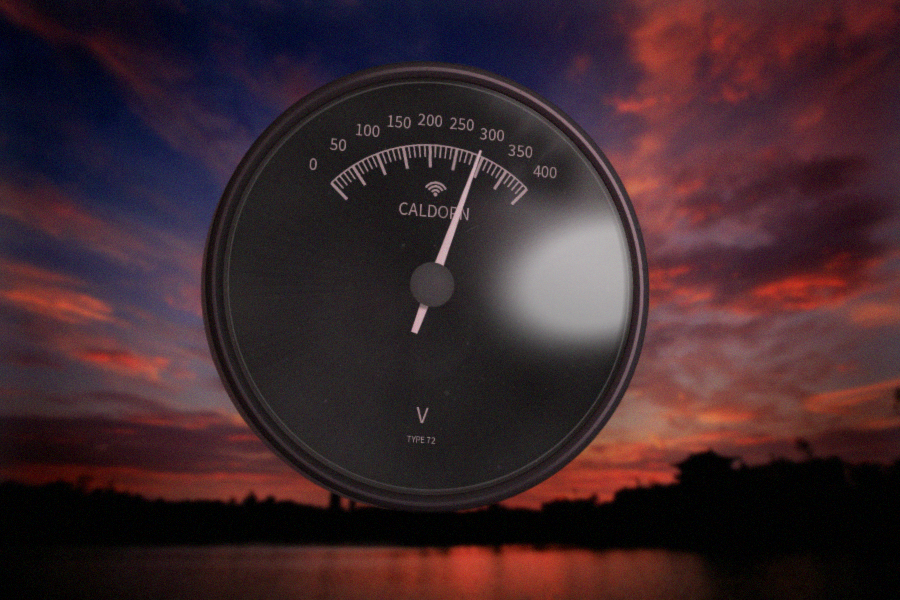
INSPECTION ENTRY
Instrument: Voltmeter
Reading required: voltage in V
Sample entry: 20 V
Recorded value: 290 V
